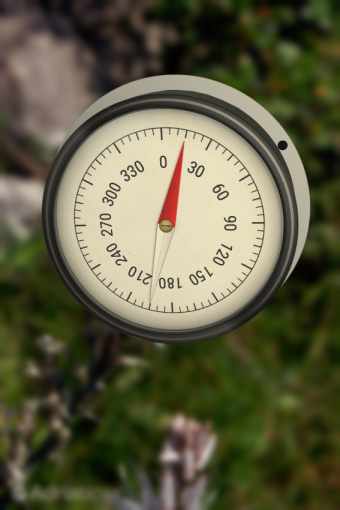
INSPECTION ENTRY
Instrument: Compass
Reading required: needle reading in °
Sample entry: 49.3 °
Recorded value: 15 °
